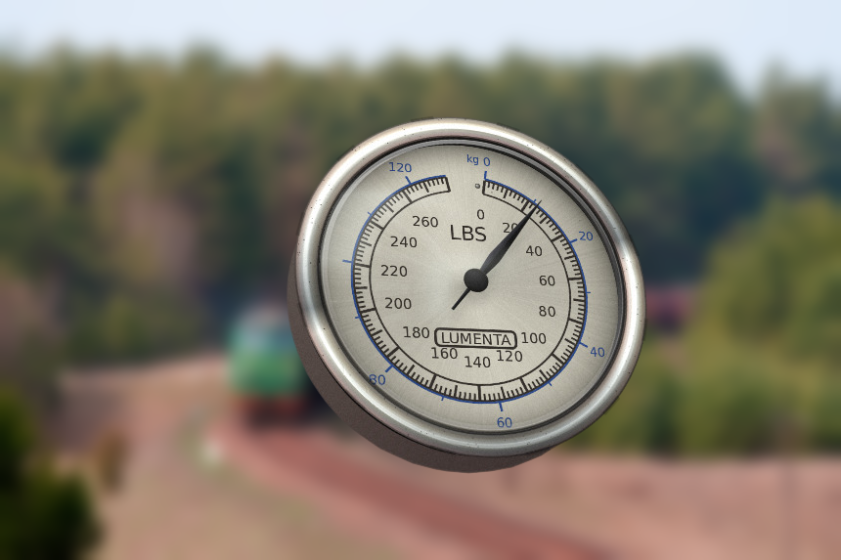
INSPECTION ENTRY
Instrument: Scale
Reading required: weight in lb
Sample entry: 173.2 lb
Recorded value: 24 lb
